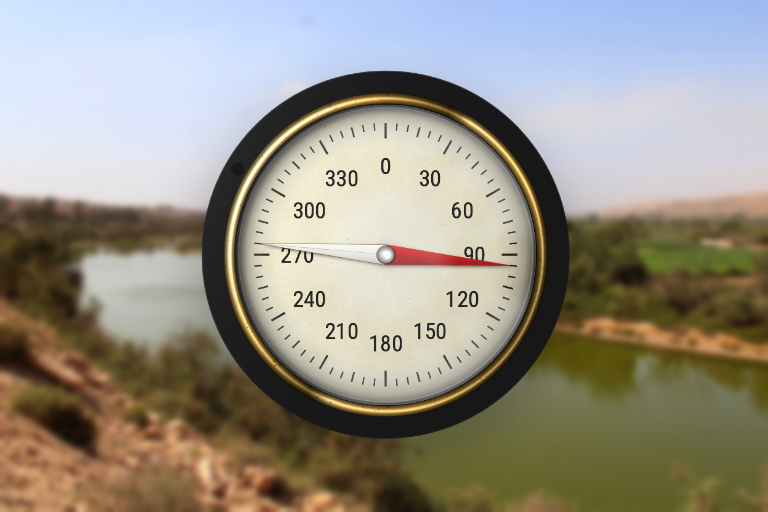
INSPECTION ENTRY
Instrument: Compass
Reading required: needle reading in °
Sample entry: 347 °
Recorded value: 95 °
